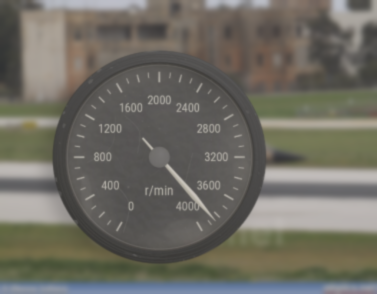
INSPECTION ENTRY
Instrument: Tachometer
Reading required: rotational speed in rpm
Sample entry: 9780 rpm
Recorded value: 3850 rpm
